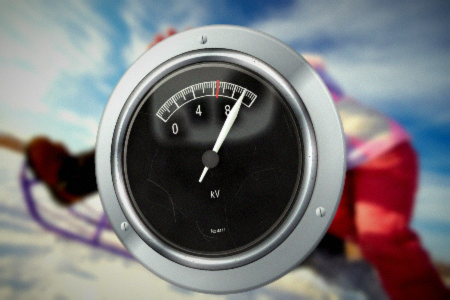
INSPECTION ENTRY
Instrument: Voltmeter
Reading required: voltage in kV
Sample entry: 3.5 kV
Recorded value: 9 kV
